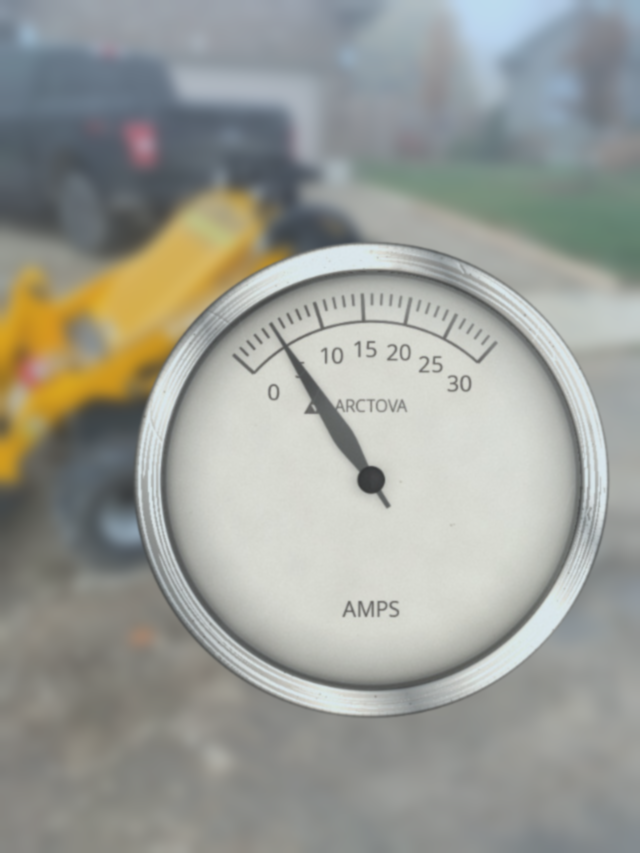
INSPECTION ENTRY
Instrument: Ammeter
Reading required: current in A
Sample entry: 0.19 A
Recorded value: 5 A
